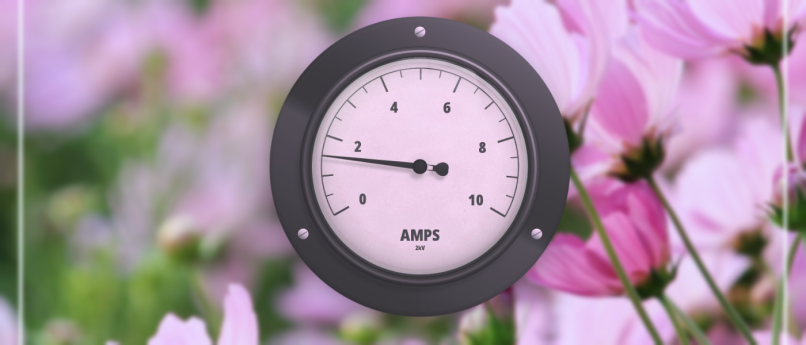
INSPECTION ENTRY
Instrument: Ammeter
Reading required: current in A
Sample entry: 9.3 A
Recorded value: 1.5 A
